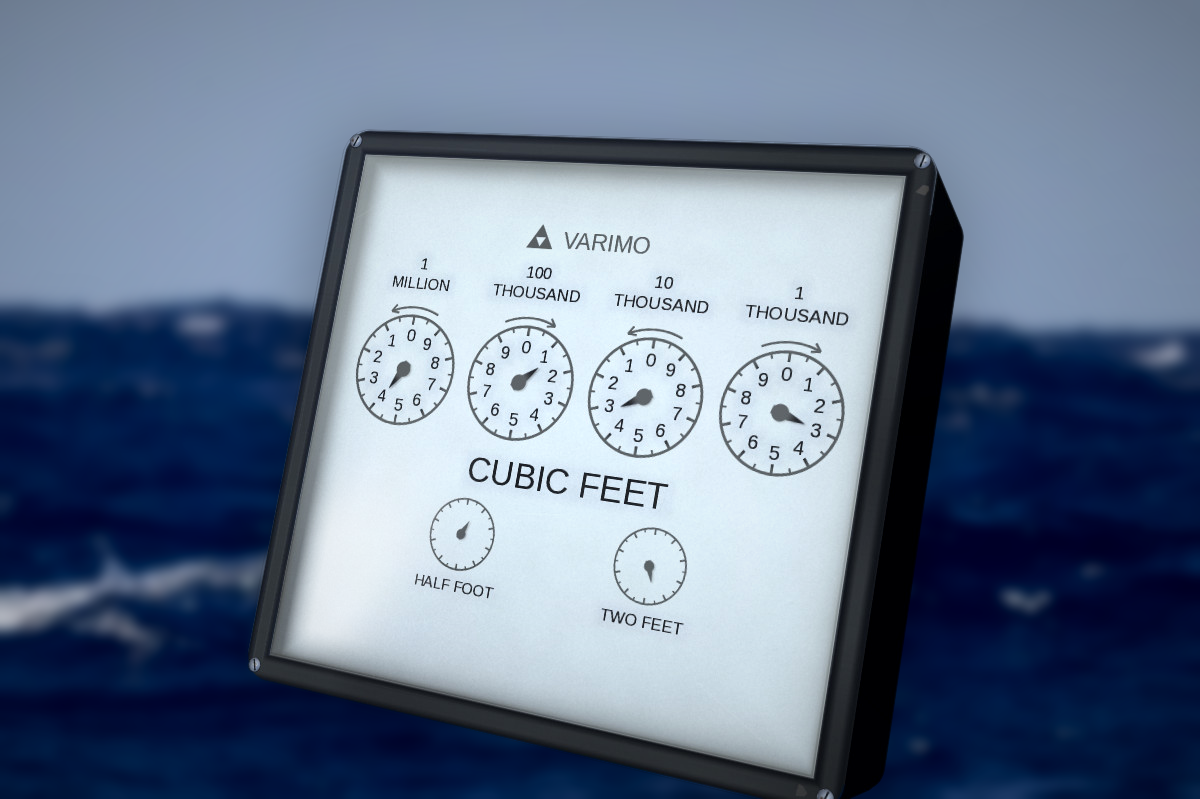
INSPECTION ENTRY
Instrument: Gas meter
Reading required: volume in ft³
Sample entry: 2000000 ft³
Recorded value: 413300 ft³
